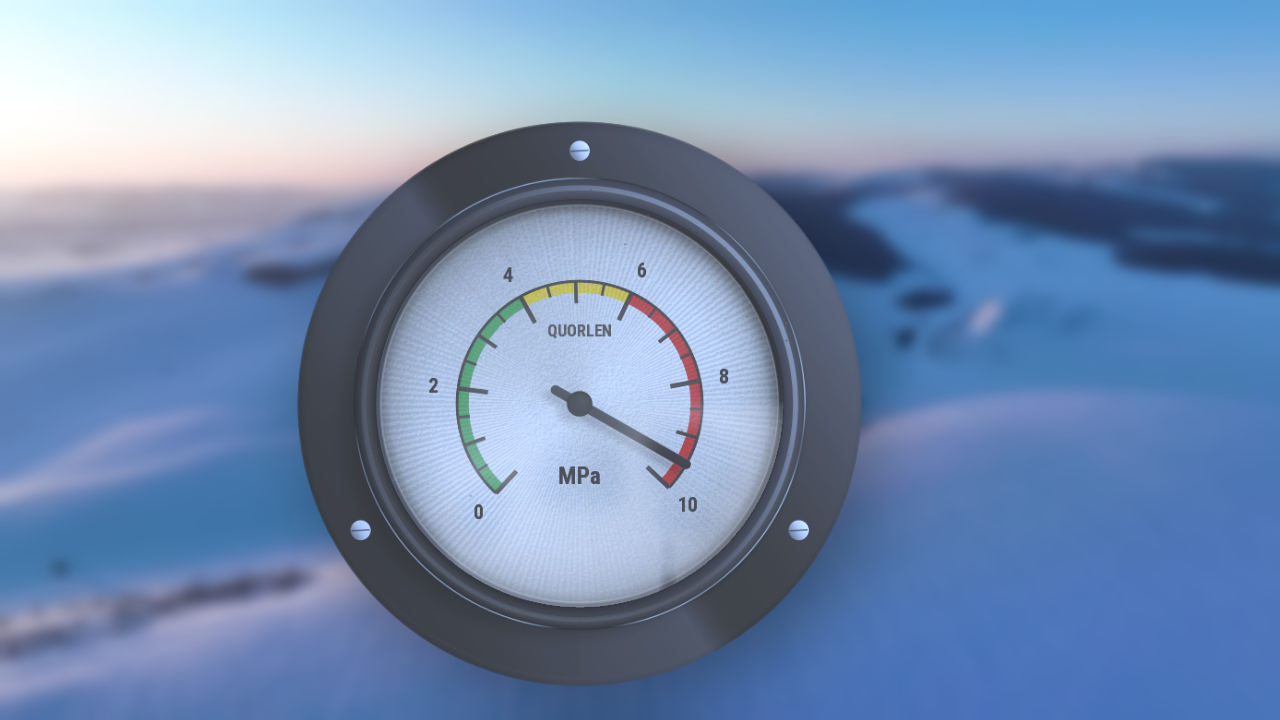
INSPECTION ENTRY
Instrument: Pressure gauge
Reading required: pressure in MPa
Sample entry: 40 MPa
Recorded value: 9.5 MPa
